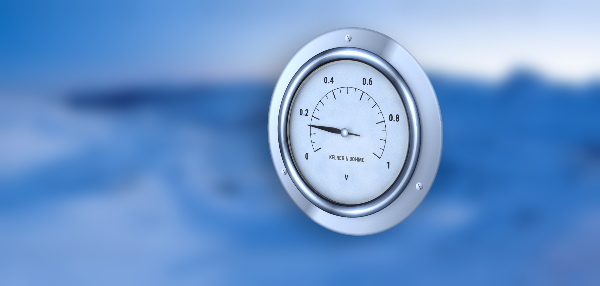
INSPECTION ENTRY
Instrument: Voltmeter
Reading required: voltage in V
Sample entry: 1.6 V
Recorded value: 0.15 V
